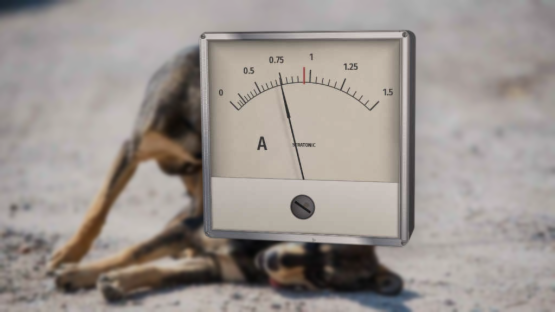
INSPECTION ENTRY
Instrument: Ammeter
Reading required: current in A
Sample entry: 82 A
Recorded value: 0.75 A
